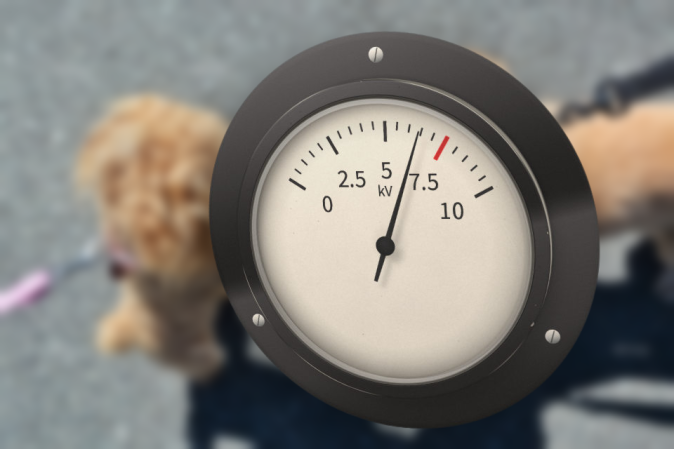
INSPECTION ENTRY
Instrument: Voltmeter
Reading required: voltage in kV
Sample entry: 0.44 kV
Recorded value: 6.5 kV
